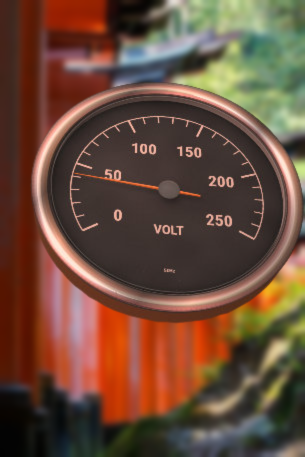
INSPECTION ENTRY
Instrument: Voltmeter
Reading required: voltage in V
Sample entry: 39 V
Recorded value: 40 V
